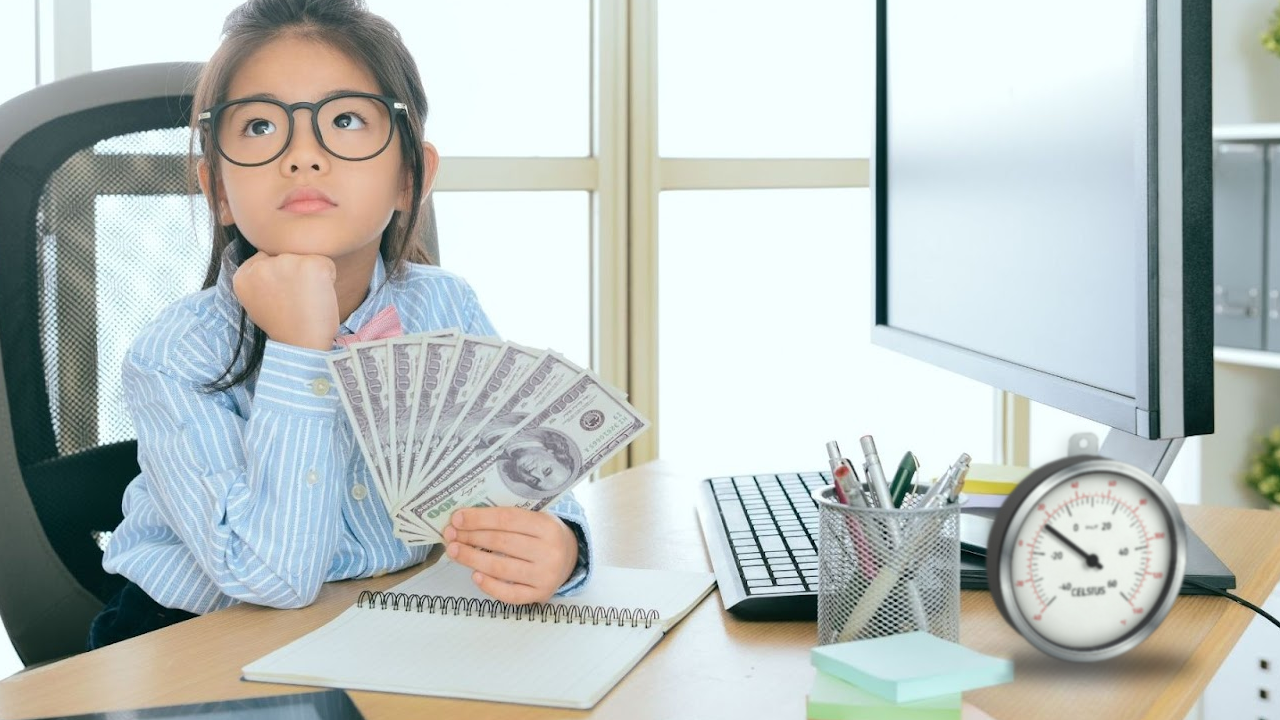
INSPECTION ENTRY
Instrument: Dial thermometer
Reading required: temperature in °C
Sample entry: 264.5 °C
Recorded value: -10 °C
